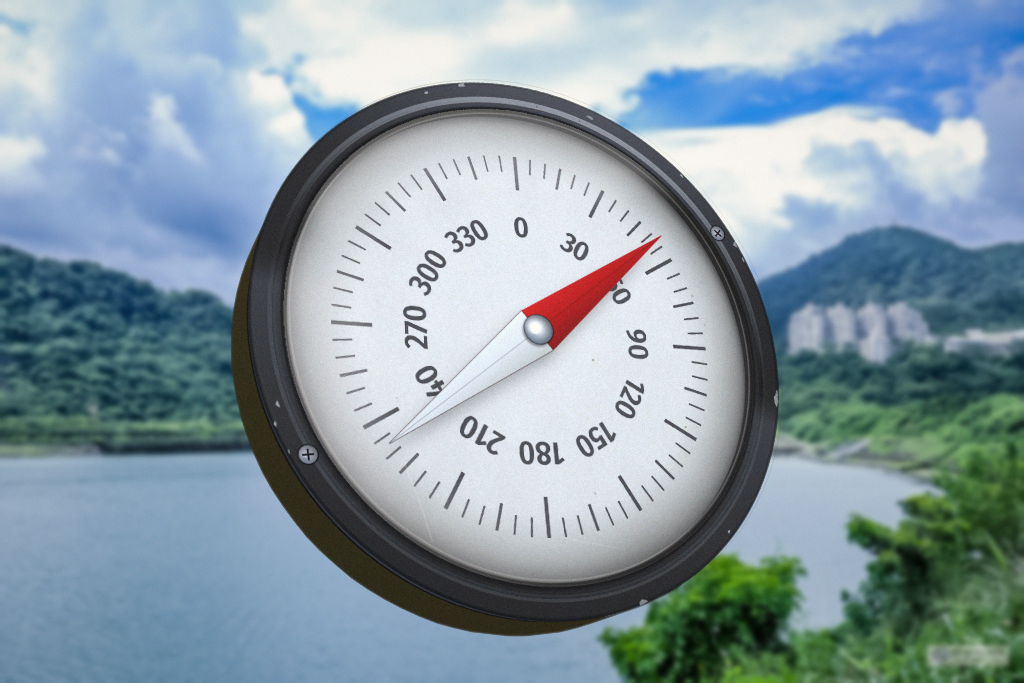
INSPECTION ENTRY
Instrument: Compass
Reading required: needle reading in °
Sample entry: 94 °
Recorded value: 52.5 °
